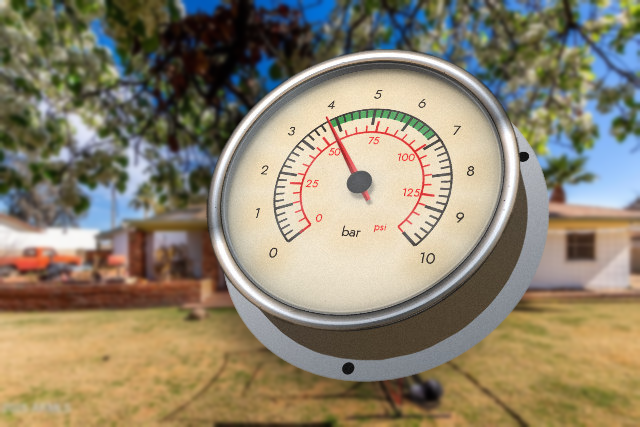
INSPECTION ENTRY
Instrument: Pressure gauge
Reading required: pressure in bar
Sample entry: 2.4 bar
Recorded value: 3.8 bar
